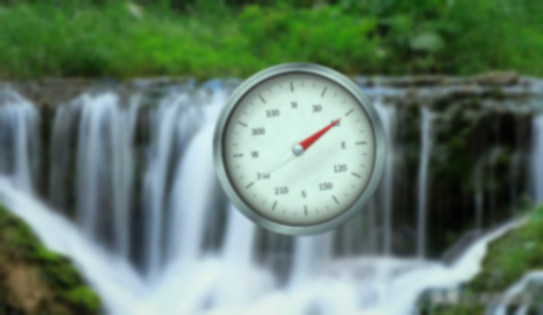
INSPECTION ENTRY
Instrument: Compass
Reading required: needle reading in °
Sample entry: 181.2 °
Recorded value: 60 °
